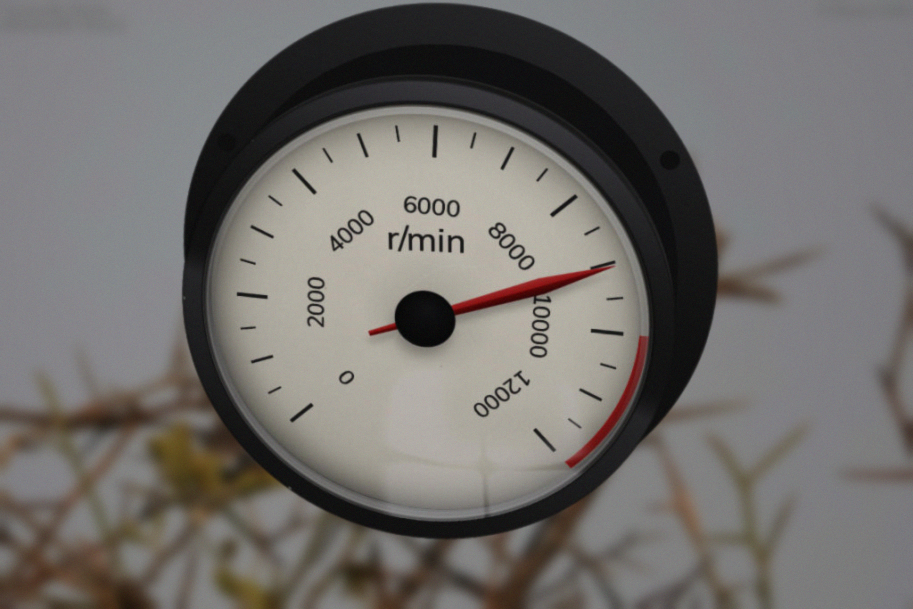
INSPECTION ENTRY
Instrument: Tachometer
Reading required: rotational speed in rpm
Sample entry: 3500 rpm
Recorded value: 9000 rpm
